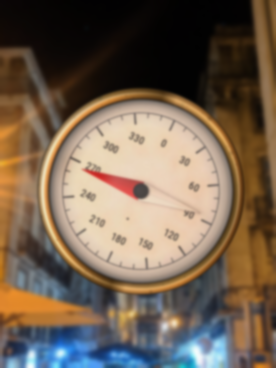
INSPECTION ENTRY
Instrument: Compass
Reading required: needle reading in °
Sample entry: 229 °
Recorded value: 265 °
